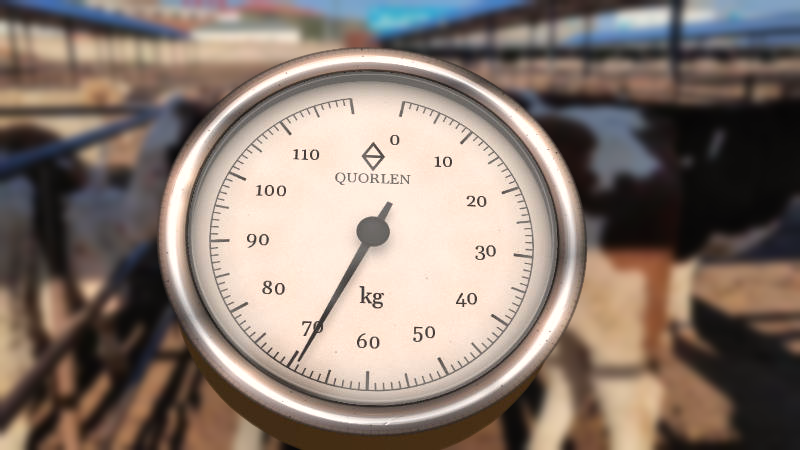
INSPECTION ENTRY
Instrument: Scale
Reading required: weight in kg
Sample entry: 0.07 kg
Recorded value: 69 kg
